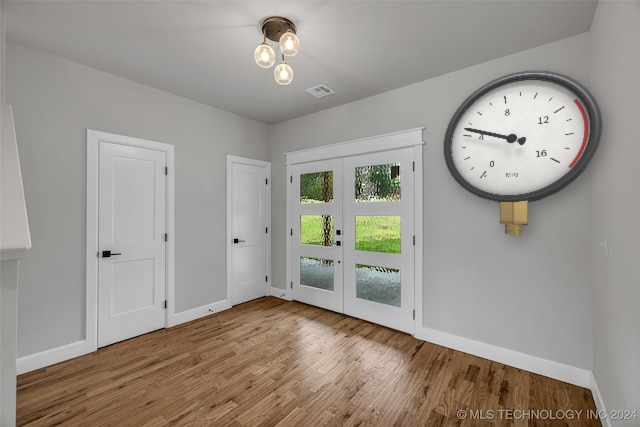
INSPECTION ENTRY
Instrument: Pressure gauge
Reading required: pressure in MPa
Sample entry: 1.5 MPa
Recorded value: 4.5 MPa
